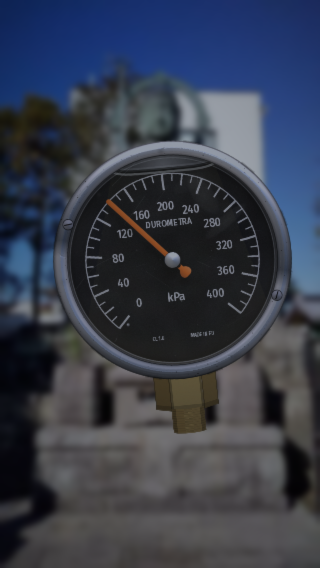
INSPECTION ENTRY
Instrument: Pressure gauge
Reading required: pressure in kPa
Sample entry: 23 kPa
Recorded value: 140 kPa
